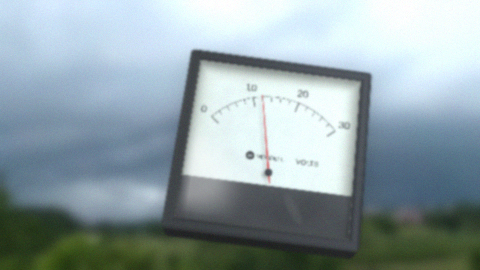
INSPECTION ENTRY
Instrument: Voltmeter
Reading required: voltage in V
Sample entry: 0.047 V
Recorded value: 12 V
